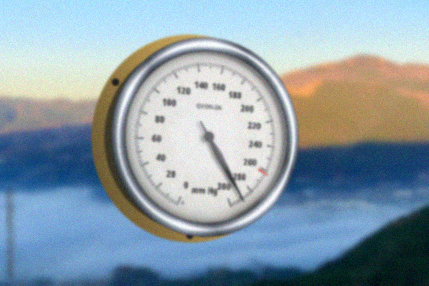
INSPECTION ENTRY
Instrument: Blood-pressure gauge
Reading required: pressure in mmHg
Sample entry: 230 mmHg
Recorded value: 290 mmHg
